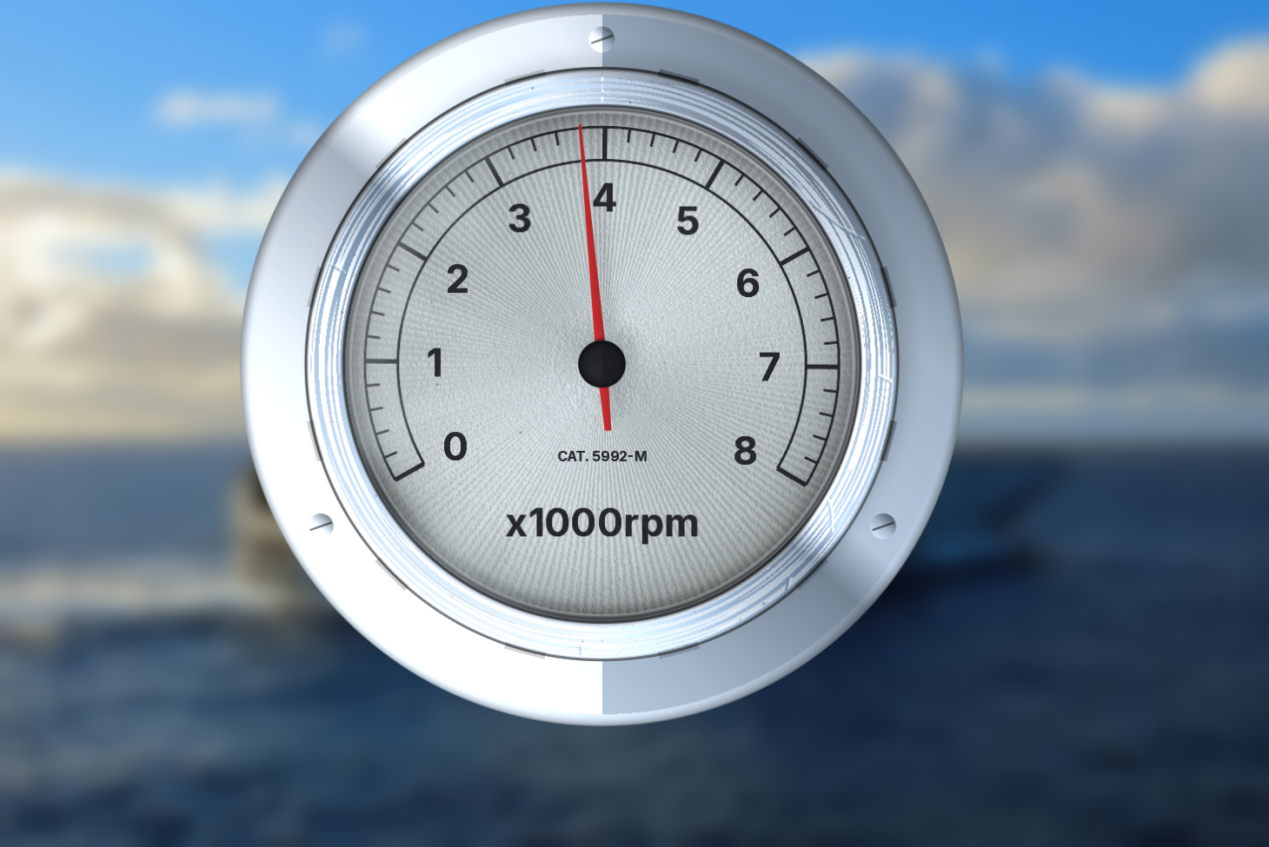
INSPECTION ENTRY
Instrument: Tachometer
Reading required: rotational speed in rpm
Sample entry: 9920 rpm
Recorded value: 3800 rpm
